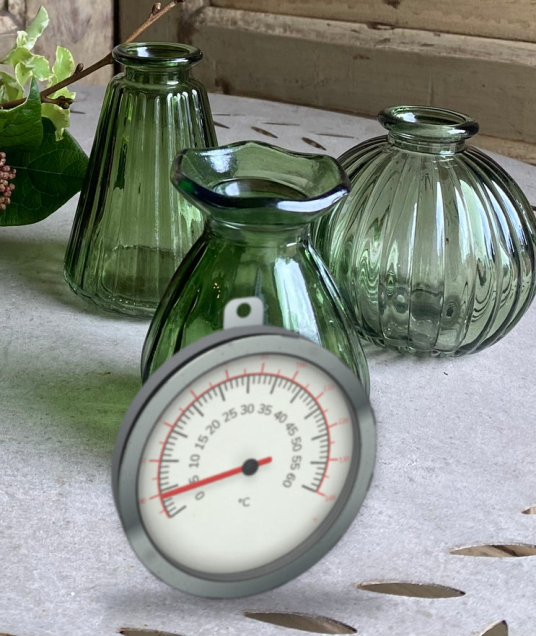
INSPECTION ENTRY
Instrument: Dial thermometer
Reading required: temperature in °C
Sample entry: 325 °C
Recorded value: 5 °C
